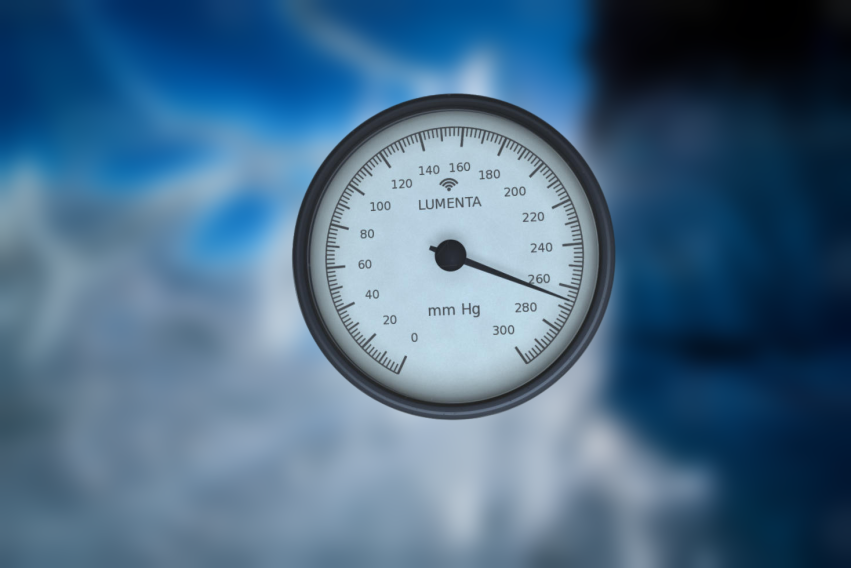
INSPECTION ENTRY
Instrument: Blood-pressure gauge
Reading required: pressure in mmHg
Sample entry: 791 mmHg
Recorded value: 266 mmHg
